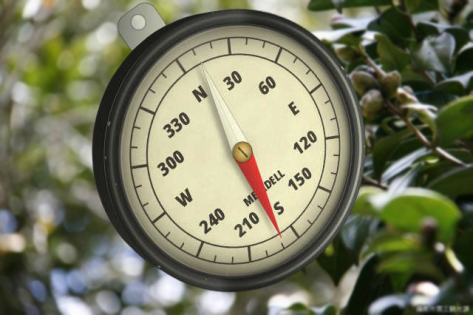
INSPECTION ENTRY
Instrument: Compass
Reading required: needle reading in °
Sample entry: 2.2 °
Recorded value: 190 °
